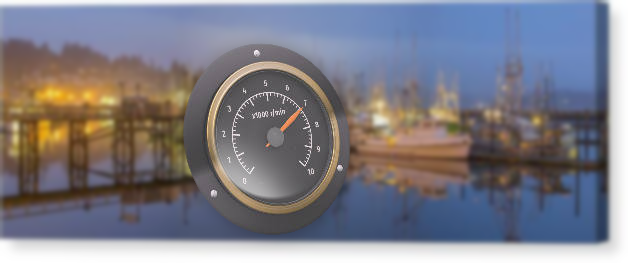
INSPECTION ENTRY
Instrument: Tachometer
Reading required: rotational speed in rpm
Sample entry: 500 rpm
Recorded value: 7000 rpm
